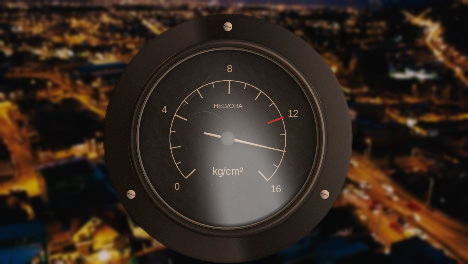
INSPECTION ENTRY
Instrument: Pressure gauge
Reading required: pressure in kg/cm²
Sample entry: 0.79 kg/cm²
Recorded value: 14 kg/cm²
